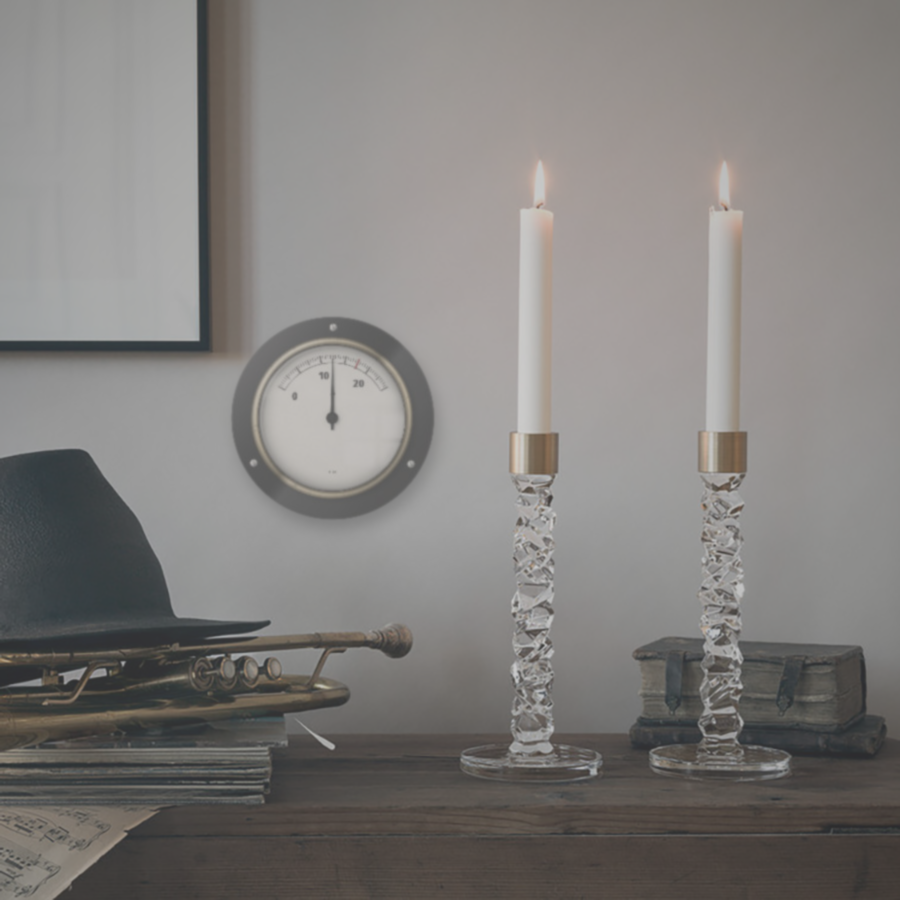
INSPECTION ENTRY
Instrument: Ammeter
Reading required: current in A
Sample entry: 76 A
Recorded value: 12.5 A
